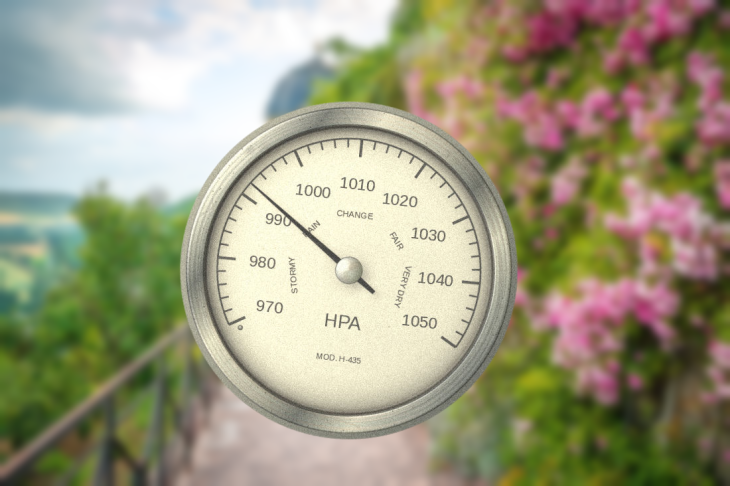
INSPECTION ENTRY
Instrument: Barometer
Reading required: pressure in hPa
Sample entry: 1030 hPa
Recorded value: 992 hPa
